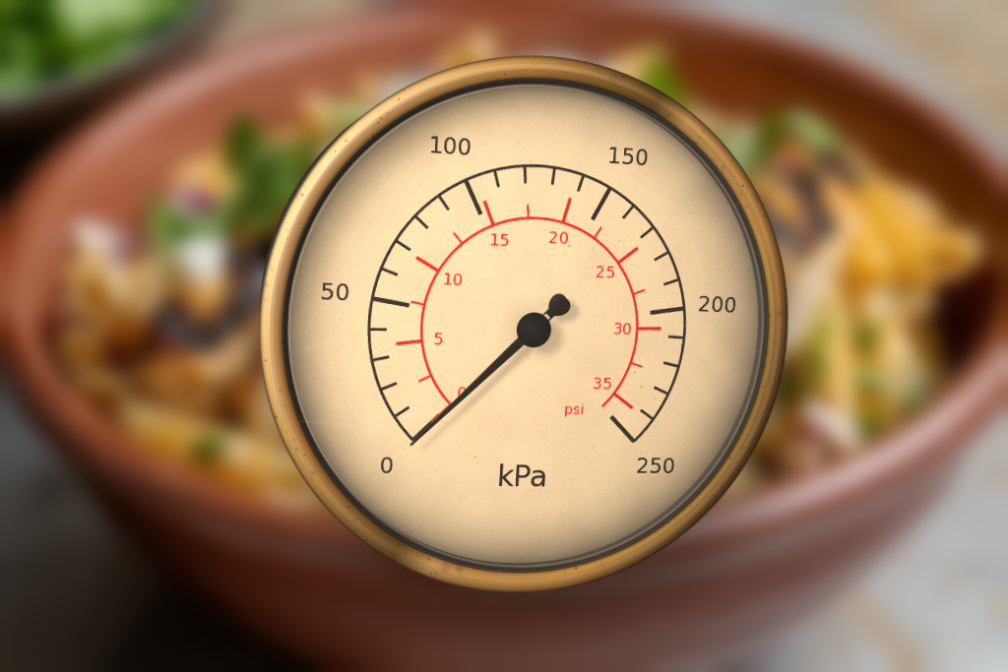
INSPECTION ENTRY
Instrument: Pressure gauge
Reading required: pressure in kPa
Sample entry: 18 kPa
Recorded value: 0 kPa
